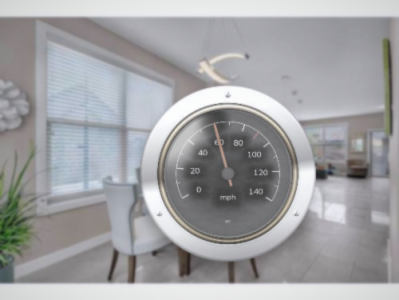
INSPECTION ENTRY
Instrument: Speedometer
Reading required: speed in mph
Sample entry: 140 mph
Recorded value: 60 mph
